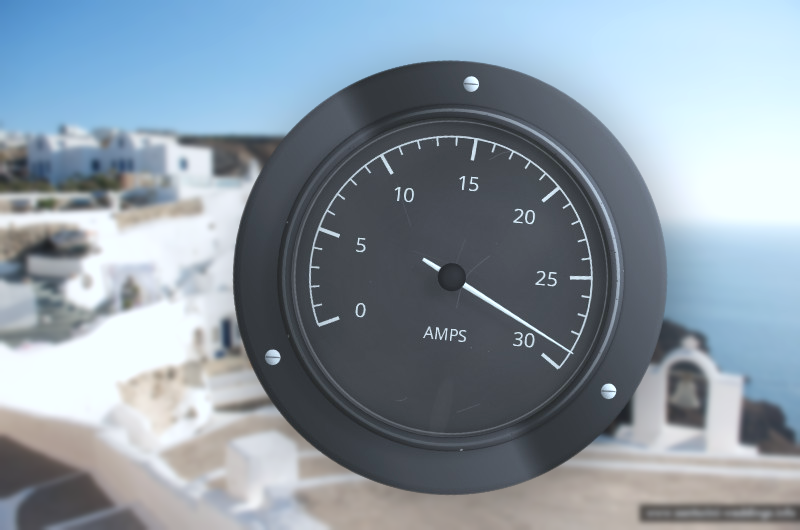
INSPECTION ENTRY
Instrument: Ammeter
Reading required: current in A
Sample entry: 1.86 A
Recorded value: 29 A
